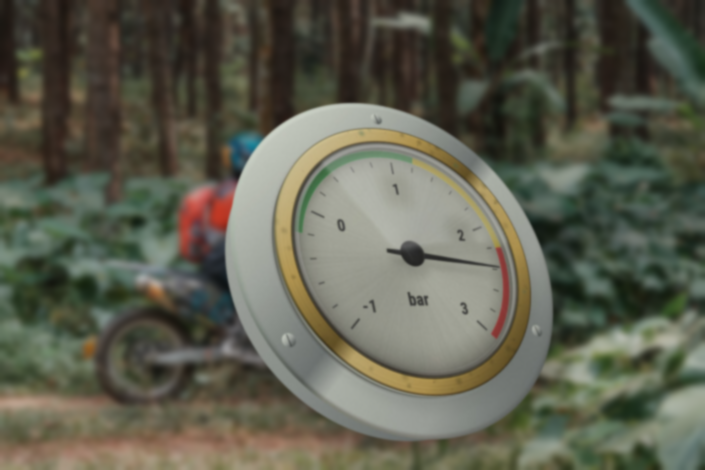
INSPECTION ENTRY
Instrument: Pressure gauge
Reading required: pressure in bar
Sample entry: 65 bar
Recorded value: 2.4 bar
